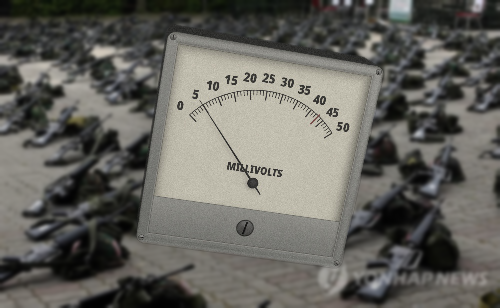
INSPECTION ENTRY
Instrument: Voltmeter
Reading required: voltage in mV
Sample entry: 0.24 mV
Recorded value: 5 mV
